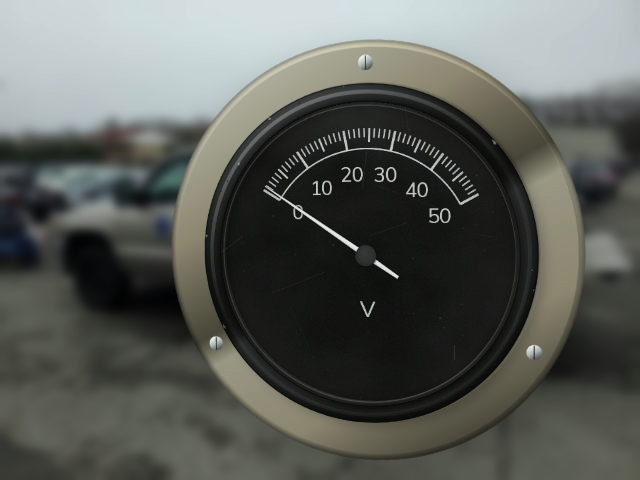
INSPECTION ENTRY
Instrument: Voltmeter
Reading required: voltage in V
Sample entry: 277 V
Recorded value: 1 V
